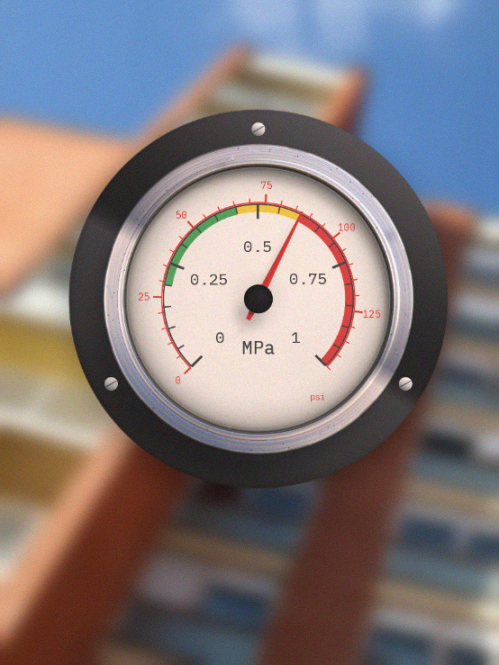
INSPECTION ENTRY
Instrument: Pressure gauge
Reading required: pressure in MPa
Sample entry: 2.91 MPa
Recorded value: 0.6 MPa
